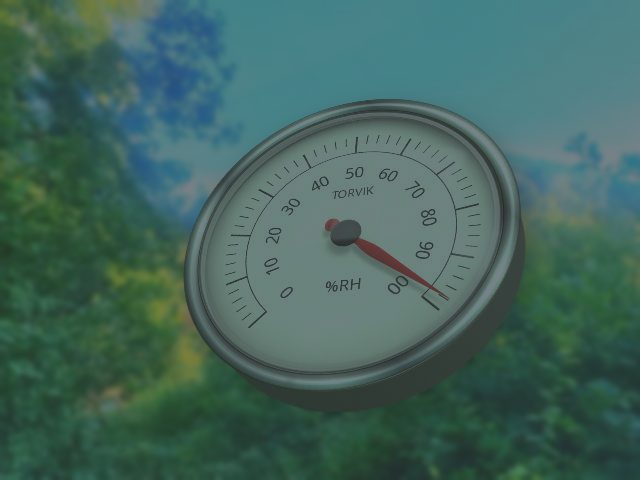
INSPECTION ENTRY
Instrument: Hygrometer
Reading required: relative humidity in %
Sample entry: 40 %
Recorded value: 98 %
